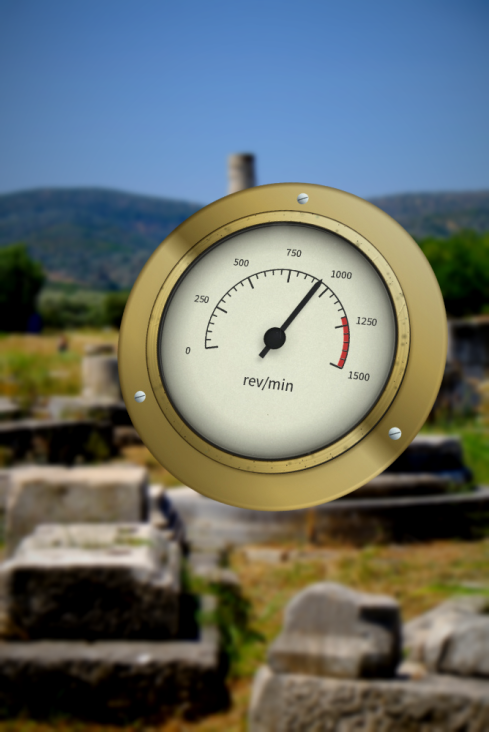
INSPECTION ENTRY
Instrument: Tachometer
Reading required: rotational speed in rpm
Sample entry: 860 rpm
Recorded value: 950 rpm
